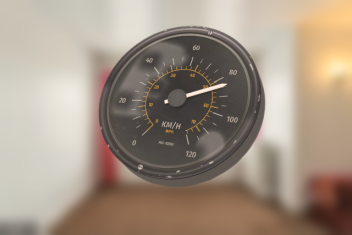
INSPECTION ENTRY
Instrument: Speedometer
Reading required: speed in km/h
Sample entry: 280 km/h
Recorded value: 85 km/h
